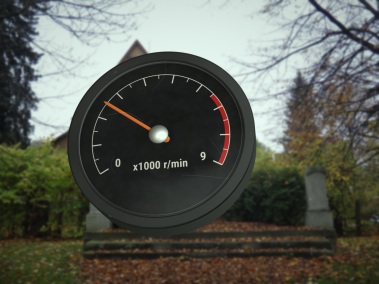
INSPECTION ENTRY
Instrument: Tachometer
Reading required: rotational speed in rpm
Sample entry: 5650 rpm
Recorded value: 2500 rpm
